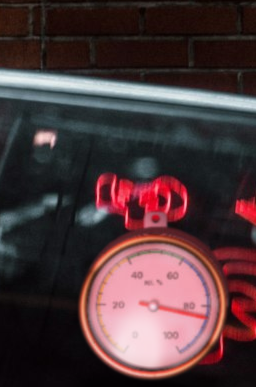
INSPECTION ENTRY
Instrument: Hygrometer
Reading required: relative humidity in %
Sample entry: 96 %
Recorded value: 84 %
